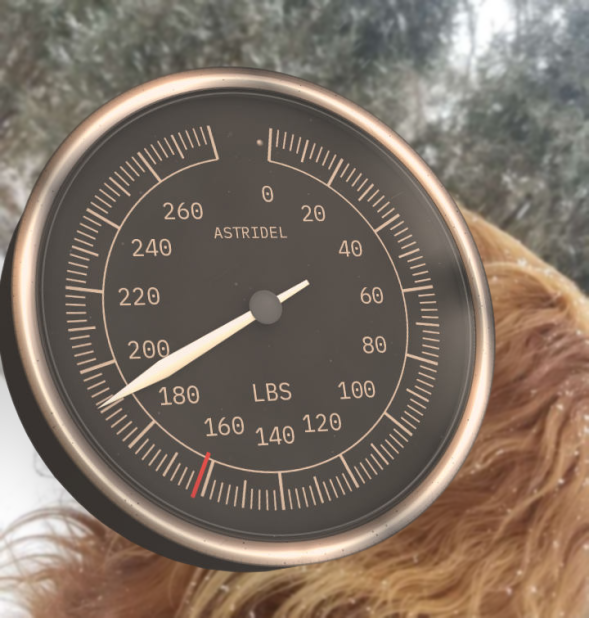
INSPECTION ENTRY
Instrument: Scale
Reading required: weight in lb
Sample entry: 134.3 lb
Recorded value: 191 lb
